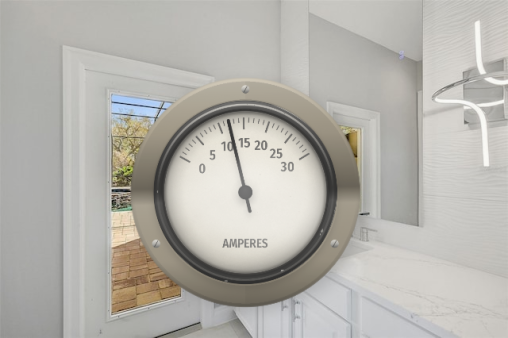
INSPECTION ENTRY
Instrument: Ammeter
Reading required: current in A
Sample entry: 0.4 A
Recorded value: 12 A
